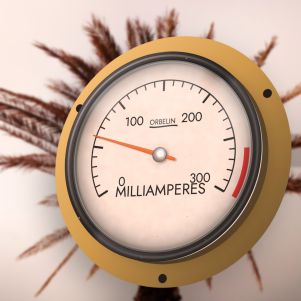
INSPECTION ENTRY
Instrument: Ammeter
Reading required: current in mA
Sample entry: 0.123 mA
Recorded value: 60 mA
